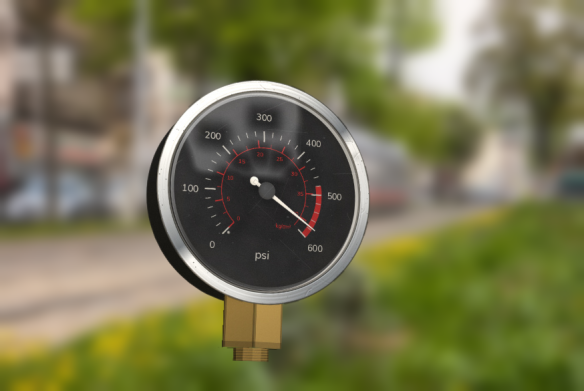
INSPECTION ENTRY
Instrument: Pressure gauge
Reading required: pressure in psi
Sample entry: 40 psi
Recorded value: 580 psi
